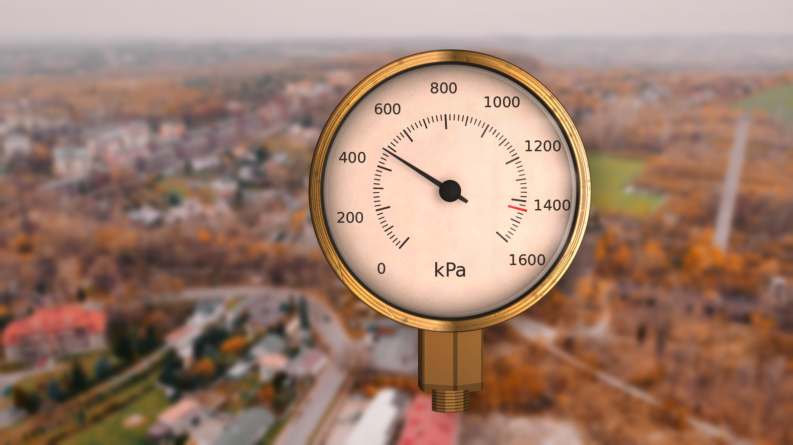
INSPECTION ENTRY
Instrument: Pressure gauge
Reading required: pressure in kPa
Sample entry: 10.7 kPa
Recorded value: 480 kPa
